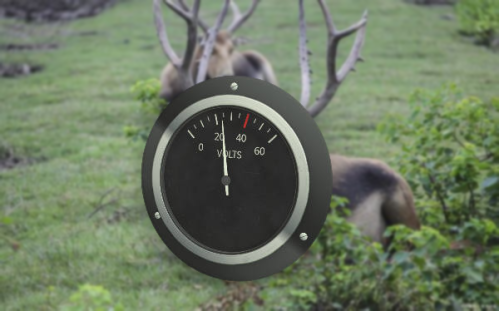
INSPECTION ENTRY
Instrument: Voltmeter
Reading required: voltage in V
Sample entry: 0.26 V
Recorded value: 25 V
